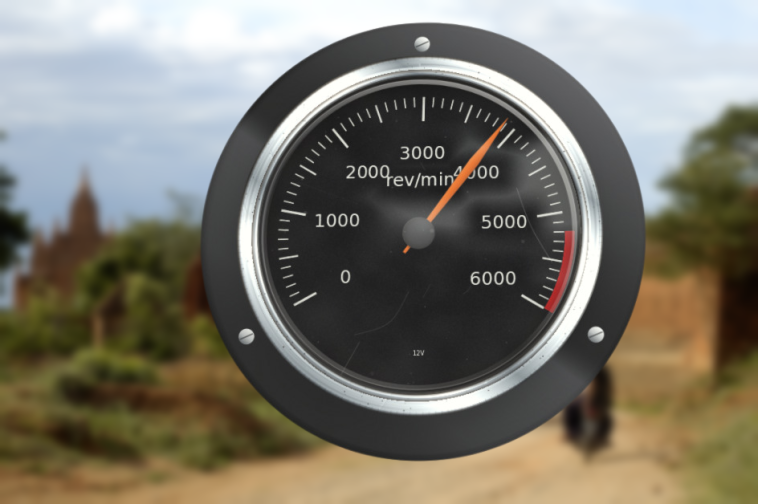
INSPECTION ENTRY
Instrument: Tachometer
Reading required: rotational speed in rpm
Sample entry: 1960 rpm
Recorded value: 3900 rpm
